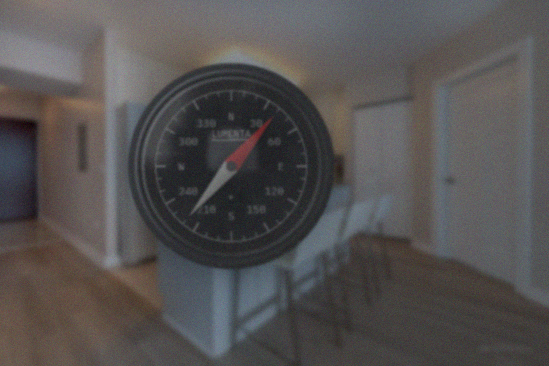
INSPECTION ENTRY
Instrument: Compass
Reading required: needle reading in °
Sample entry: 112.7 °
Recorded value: 40 °
